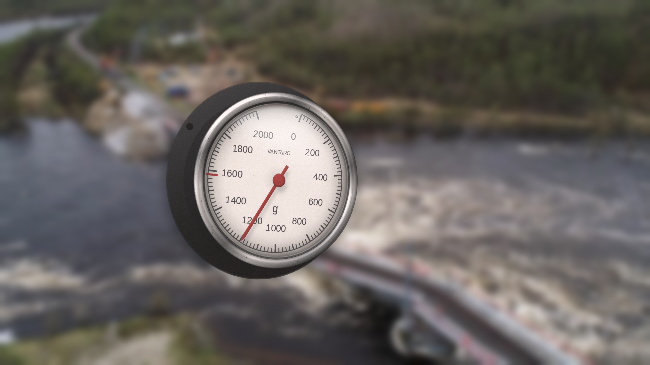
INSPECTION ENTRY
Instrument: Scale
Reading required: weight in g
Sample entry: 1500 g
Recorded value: 1200 g
